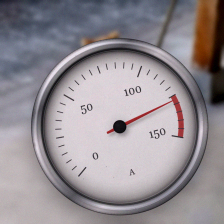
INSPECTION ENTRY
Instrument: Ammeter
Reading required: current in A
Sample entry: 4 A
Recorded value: 127.5 A
